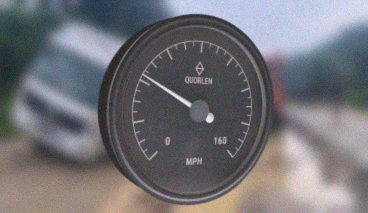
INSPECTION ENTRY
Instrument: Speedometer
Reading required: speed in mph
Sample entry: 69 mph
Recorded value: 42.5 mph
